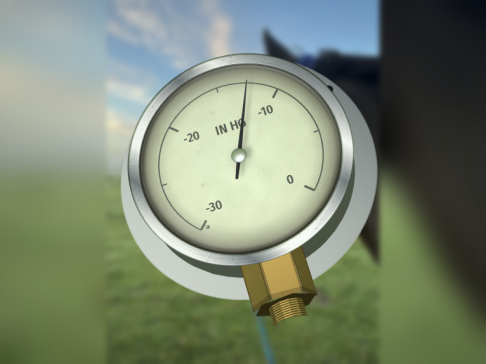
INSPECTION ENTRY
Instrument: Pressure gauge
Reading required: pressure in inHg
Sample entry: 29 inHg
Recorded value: -12.5 inHg
